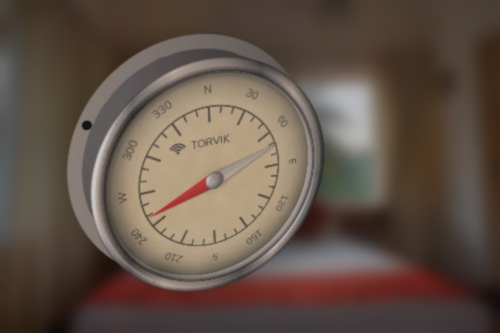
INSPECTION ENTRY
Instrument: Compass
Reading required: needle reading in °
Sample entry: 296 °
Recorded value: 250 °
